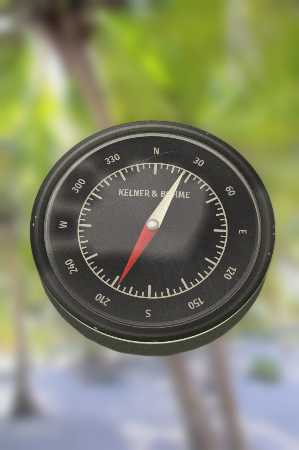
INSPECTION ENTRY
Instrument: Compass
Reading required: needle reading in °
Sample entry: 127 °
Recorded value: 205 °
